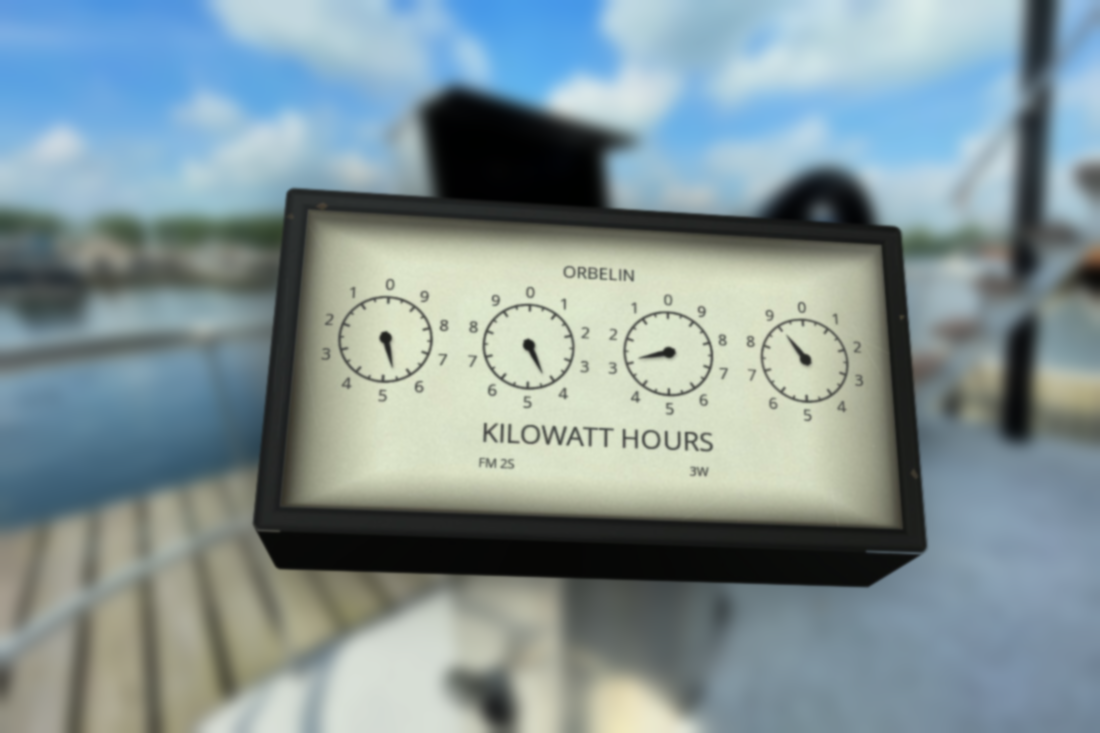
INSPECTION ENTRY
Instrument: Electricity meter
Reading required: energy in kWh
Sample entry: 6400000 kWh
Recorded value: 5429 kWh
